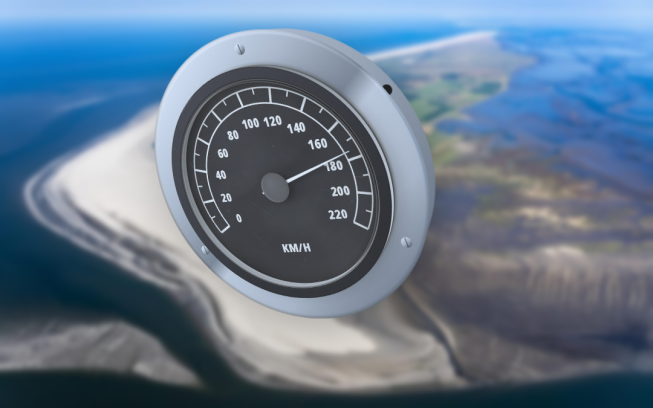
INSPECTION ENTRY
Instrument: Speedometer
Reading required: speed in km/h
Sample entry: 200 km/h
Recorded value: 175 km/h
